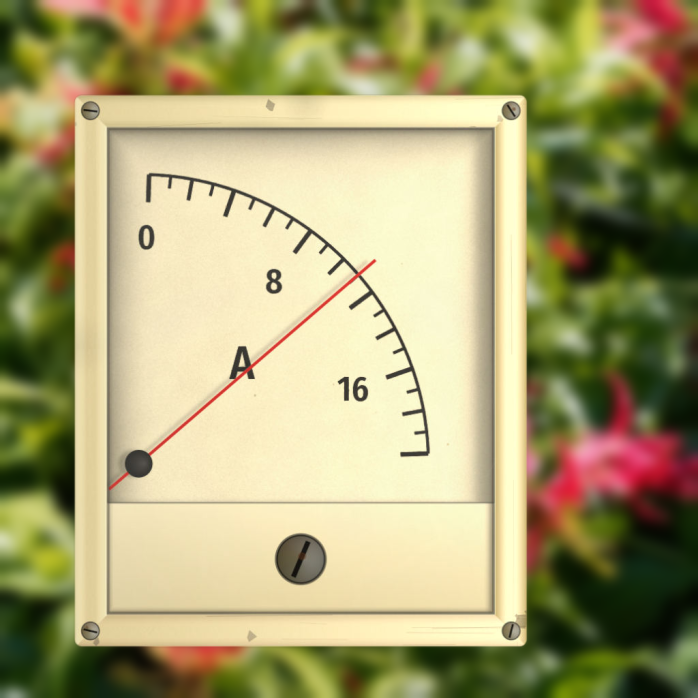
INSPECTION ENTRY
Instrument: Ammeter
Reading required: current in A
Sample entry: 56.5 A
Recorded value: 11 A
